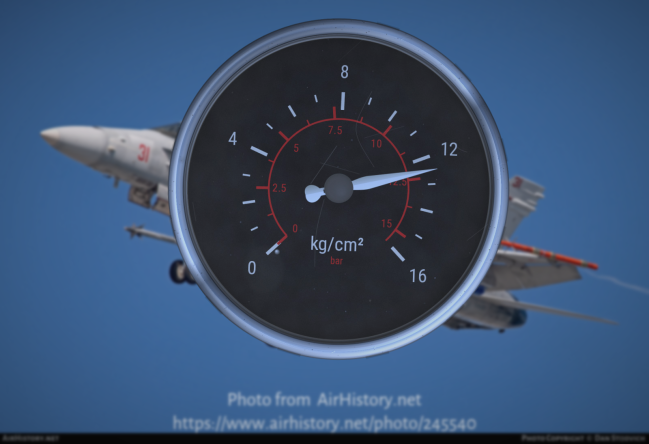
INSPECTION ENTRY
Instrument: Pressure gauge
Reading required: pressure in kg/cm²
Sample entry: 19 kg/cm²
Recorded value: 12.5 kg/cm²
